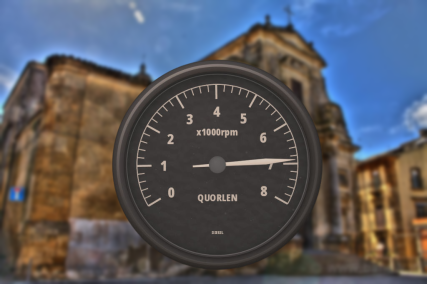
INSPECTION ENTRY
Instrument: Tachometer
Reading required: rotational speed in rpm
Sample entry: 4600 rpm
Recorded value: 6900 rpm
